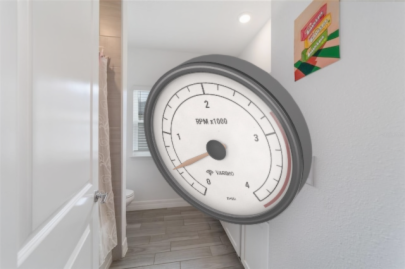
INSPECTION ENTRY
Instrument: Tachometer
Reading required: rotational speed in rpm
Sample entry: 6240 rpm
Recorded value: 500 rpm
